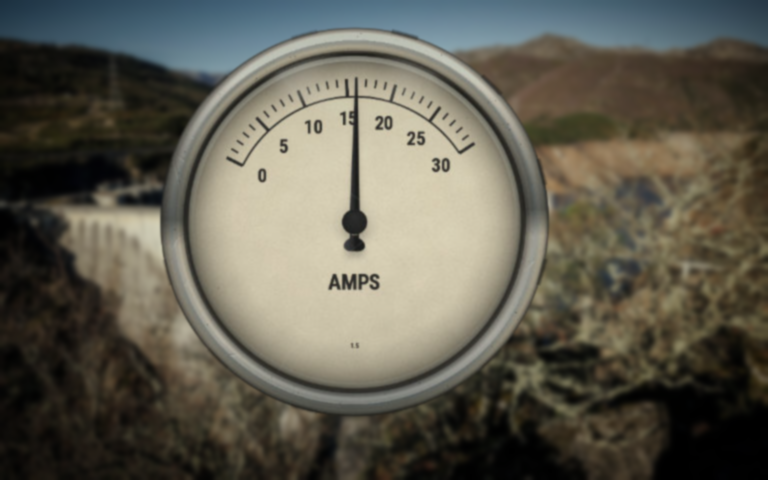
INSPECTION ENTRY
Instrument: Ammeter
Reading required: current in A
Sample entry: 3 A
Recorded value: 16 A
